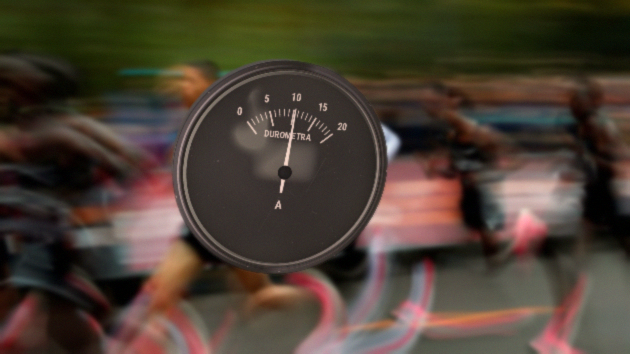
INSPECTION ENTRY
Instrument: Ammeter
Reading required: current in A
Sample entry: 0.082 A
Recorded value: 10 A
